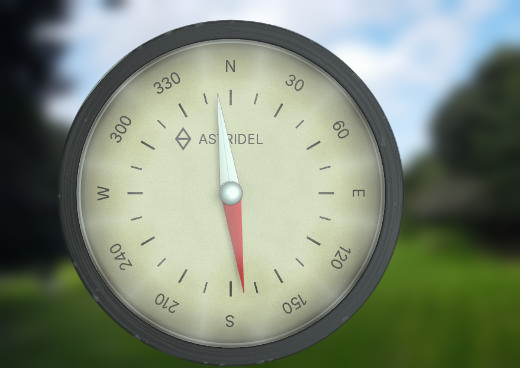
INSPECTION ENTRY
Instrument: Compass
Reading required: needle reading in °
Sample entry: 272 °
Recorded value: 172.5 °
